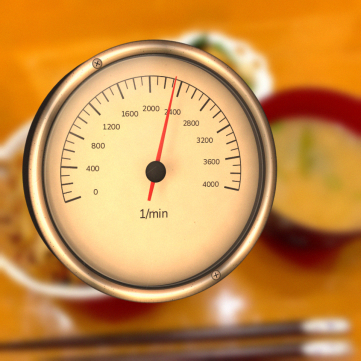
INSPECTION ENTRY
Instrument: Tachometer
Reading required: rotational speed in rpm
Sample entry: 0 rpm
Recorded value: 2300 rpm
